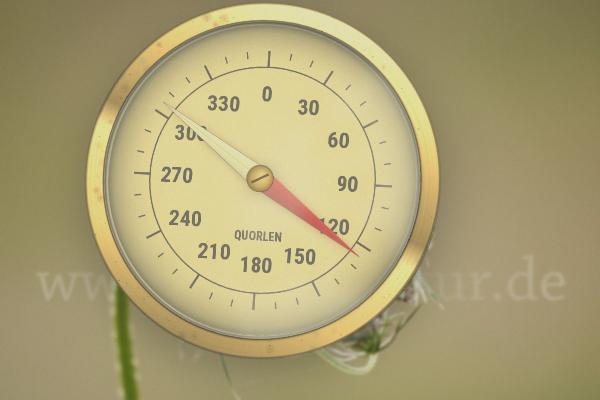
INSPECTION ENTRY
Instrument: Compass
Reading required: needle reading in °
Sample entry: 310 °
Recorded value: 125 °
